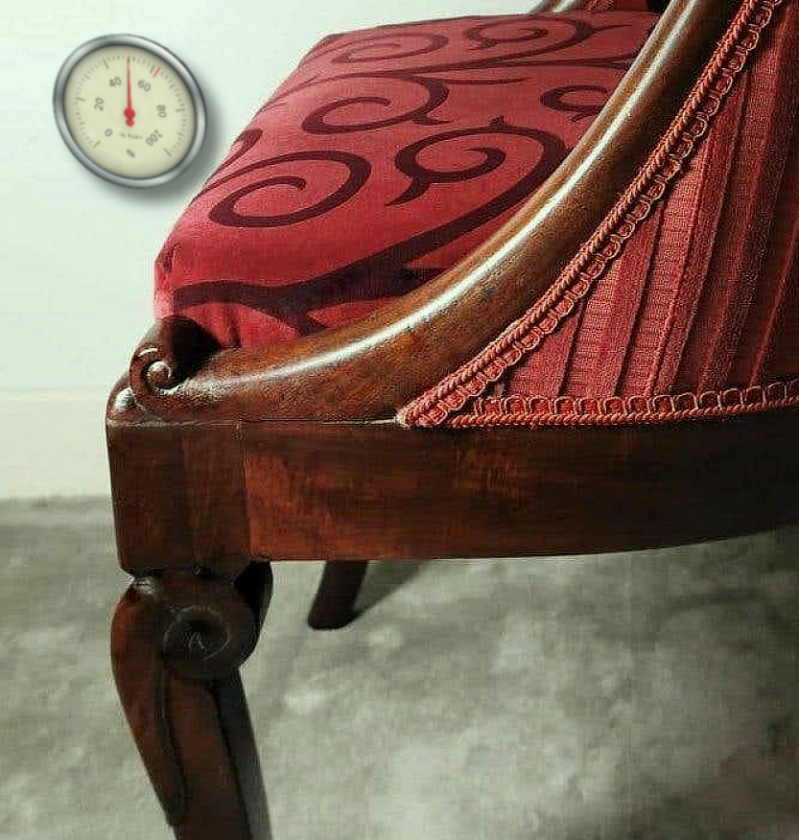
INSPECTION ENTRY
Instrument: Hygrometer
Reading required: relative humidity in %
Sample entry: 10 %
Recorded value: 50 %
